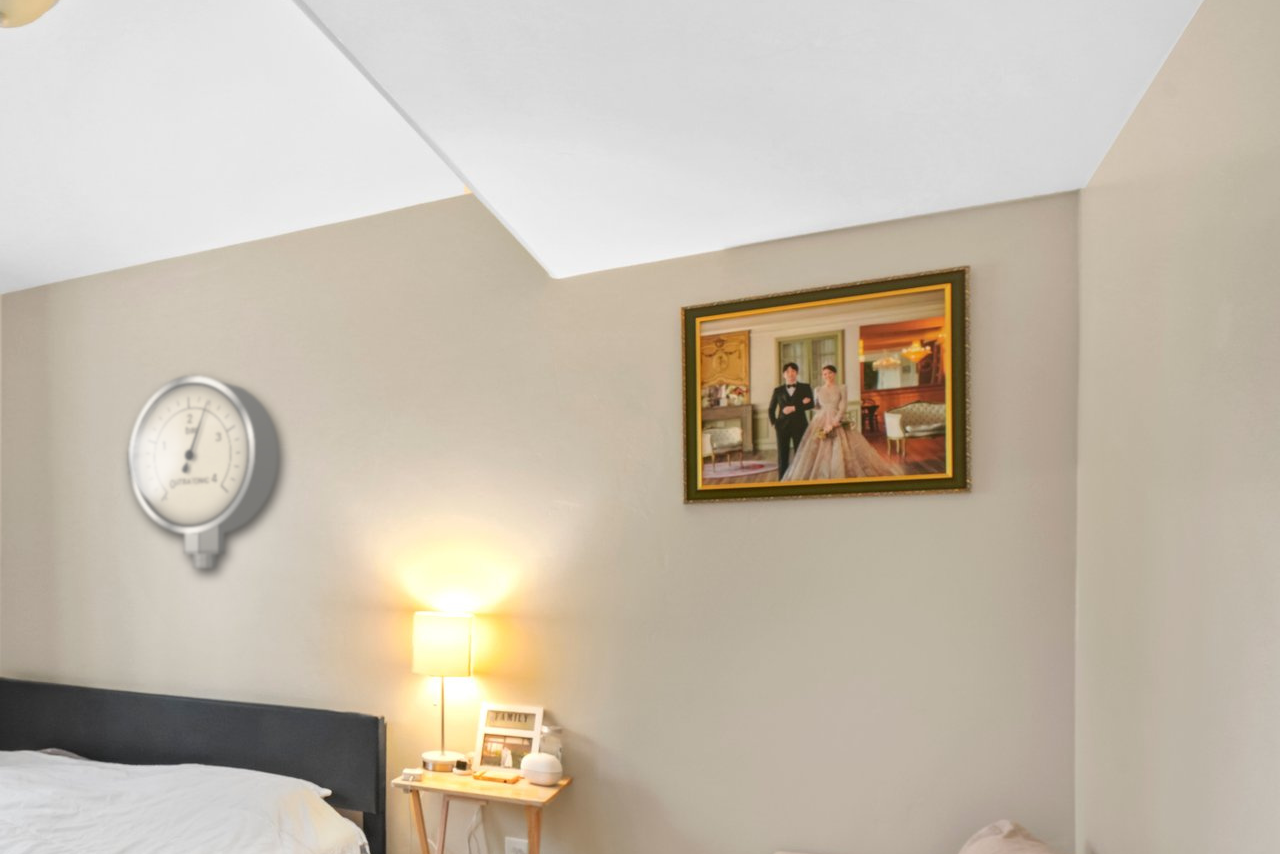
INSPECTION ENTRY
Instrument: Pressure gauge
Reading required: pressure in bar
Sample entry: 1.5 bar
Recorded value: 2.4 bar
